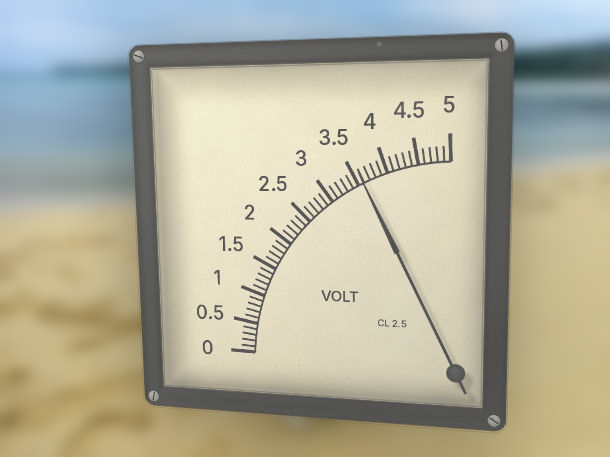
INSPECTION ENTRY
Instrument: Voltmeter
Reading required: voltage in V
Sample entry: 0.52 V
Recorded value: 3.6 V
